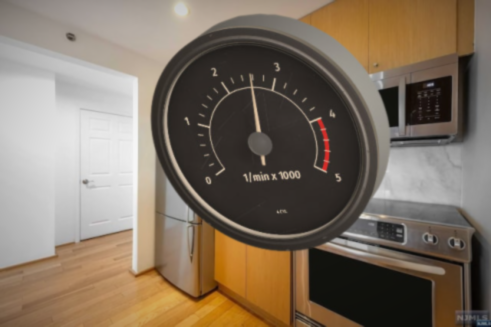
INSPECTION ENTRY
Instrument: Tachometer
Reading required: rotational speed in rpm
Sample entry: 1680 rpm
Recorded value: 2600 rpm
